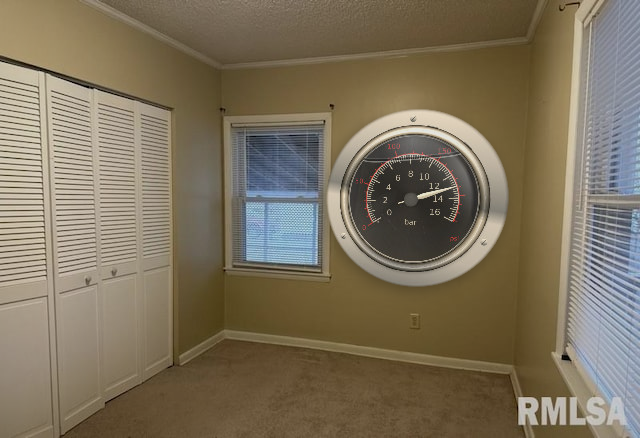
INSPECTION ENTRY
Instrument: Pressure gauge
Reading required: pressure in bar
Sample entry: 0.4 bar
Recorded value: 13 bar
